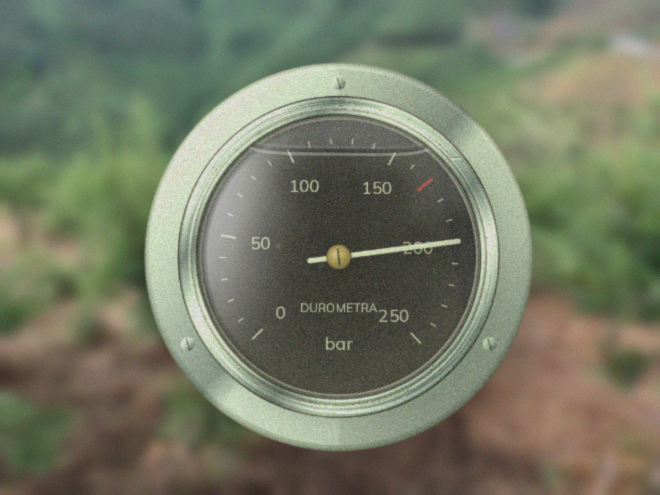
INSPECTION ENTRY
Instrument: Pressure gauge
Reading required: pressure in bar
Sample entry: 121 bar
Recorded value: 200 bar
